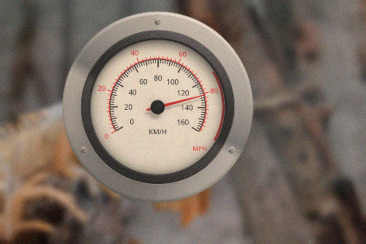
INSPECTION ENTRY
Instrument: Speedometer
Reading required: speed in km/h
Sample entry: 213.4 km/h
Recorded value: 130 km/h
